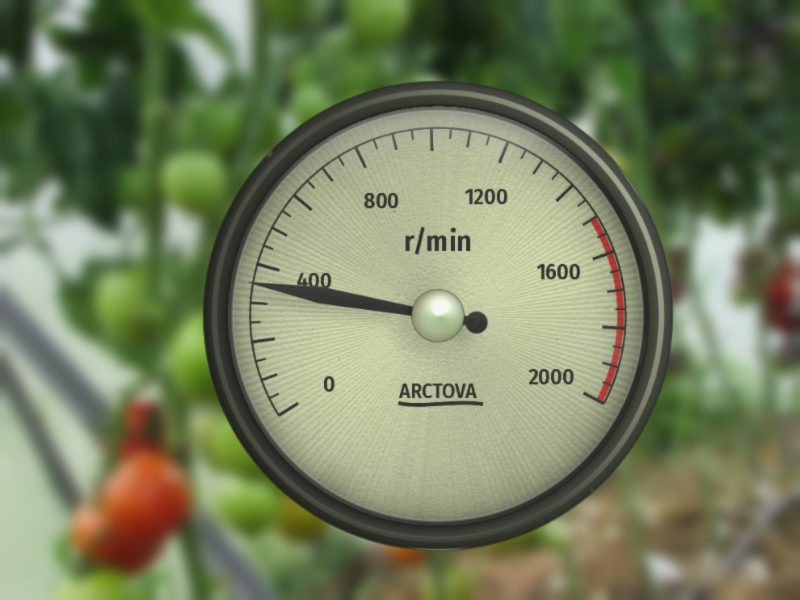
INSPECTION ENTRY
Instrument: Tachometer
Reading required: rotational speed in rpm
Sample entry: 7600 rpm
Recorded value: 350 rpm
